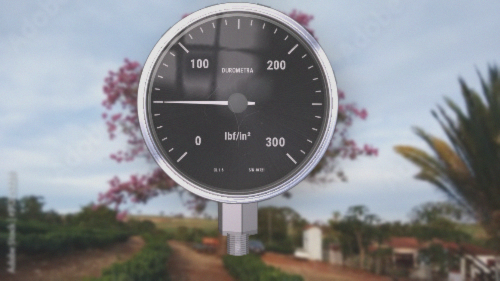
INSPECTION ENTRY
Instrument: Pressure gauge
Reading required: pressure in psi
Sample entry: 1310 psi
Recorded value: 50 psi
